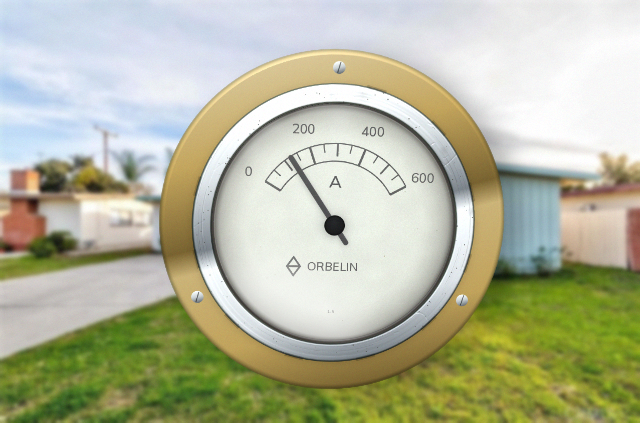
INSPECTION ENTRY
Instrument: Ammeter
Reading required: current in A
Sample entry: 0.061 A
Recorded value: 125 A
